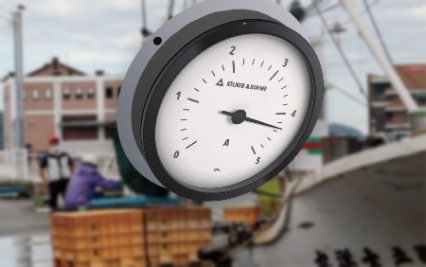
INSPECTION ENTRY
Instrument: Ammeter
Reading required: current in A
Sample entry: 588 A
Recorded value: 4.3 A
